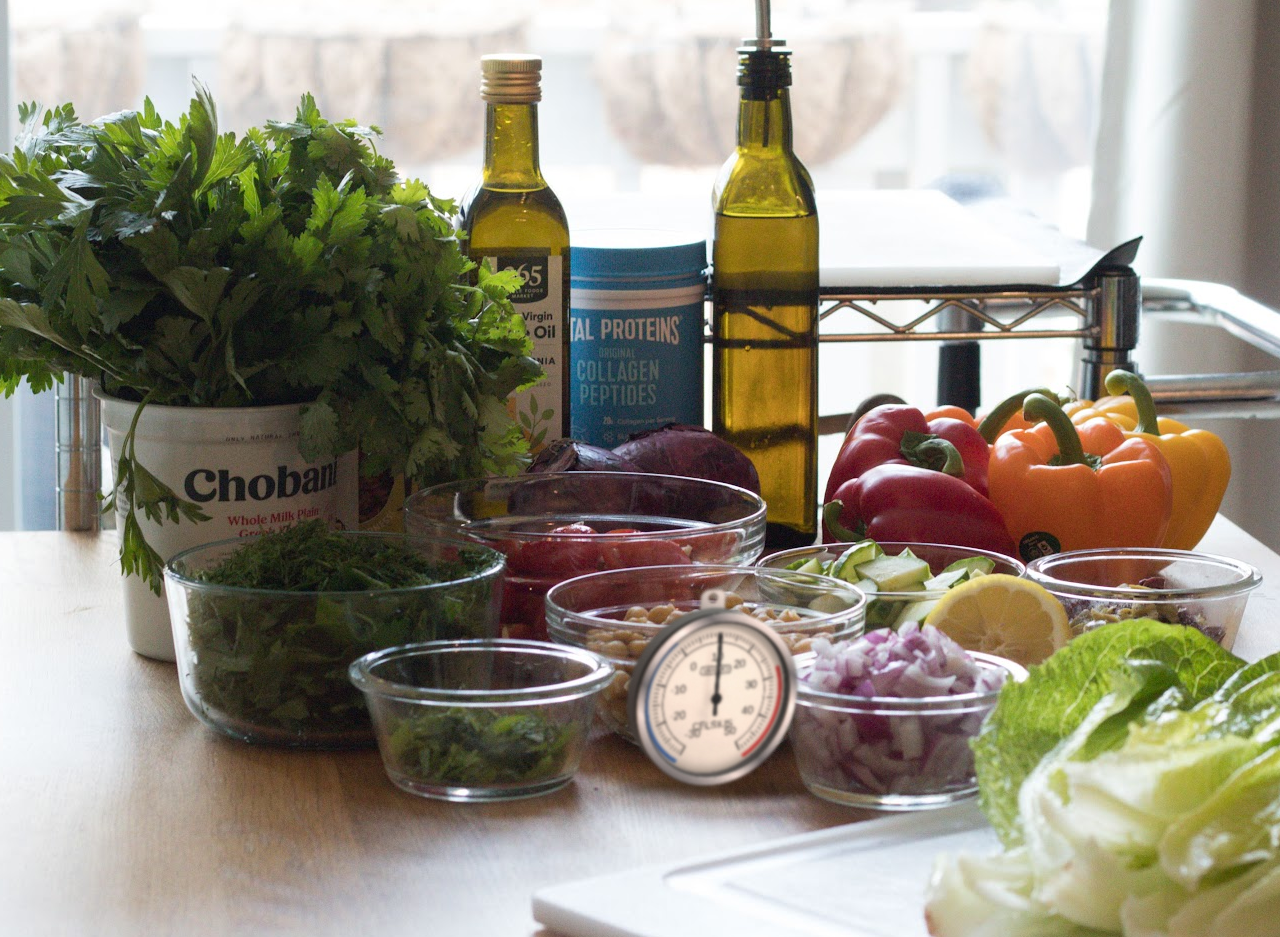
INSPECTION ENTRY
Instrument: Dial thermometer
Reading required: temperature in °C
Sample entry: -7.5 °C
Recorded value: 10 °C
